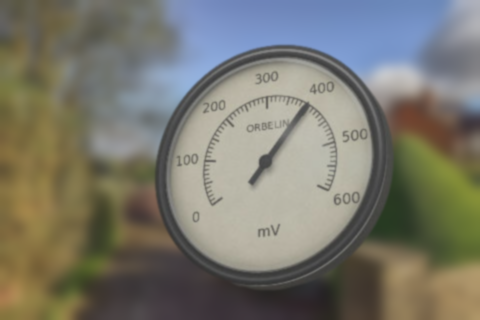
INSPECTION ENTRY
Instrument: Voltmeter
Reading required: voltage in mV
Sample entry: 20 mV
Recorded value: 400 mV
